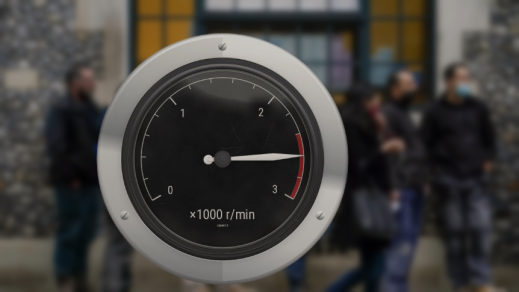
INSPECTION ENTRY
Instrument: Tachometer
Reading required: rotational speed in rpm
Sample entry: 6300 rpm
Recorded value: 2600 rpm
